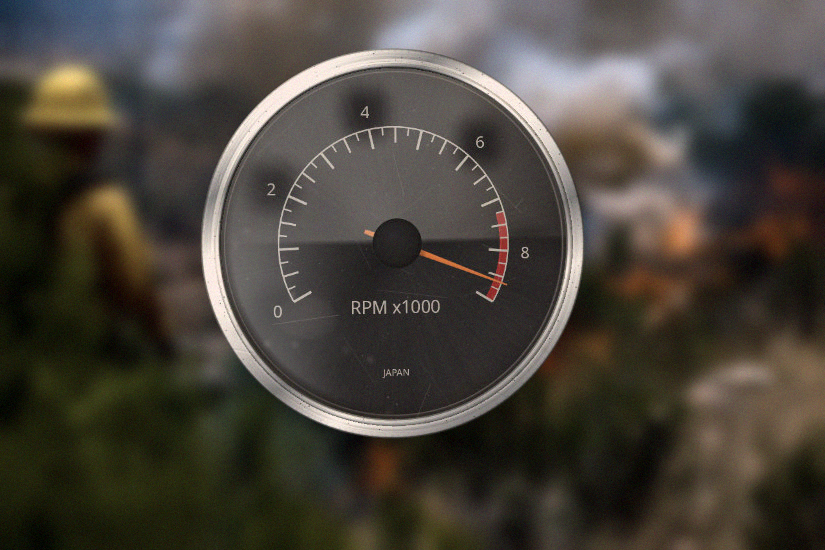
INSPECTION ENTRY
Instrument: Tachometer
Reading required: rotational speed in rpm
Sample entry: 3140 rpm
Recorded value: 8625 rpm
